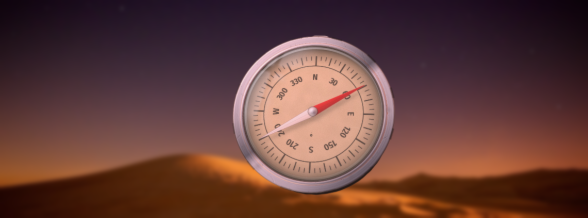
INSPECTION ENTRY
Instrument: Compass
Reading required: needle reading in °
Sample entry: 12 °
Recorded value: 60 °
